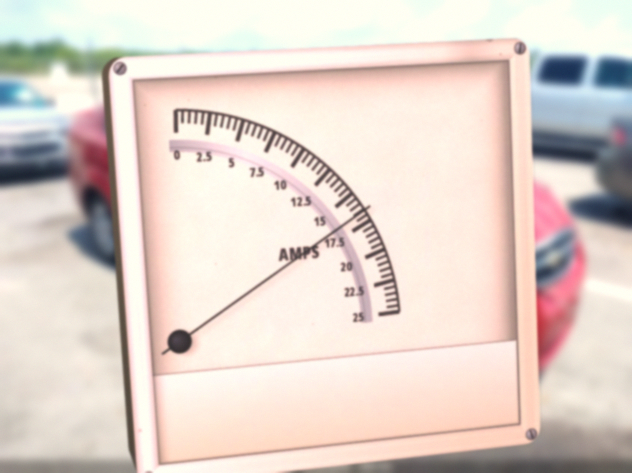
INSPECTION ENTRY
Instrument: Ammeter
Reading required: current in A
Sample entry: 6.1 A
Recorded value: 16.5 A
